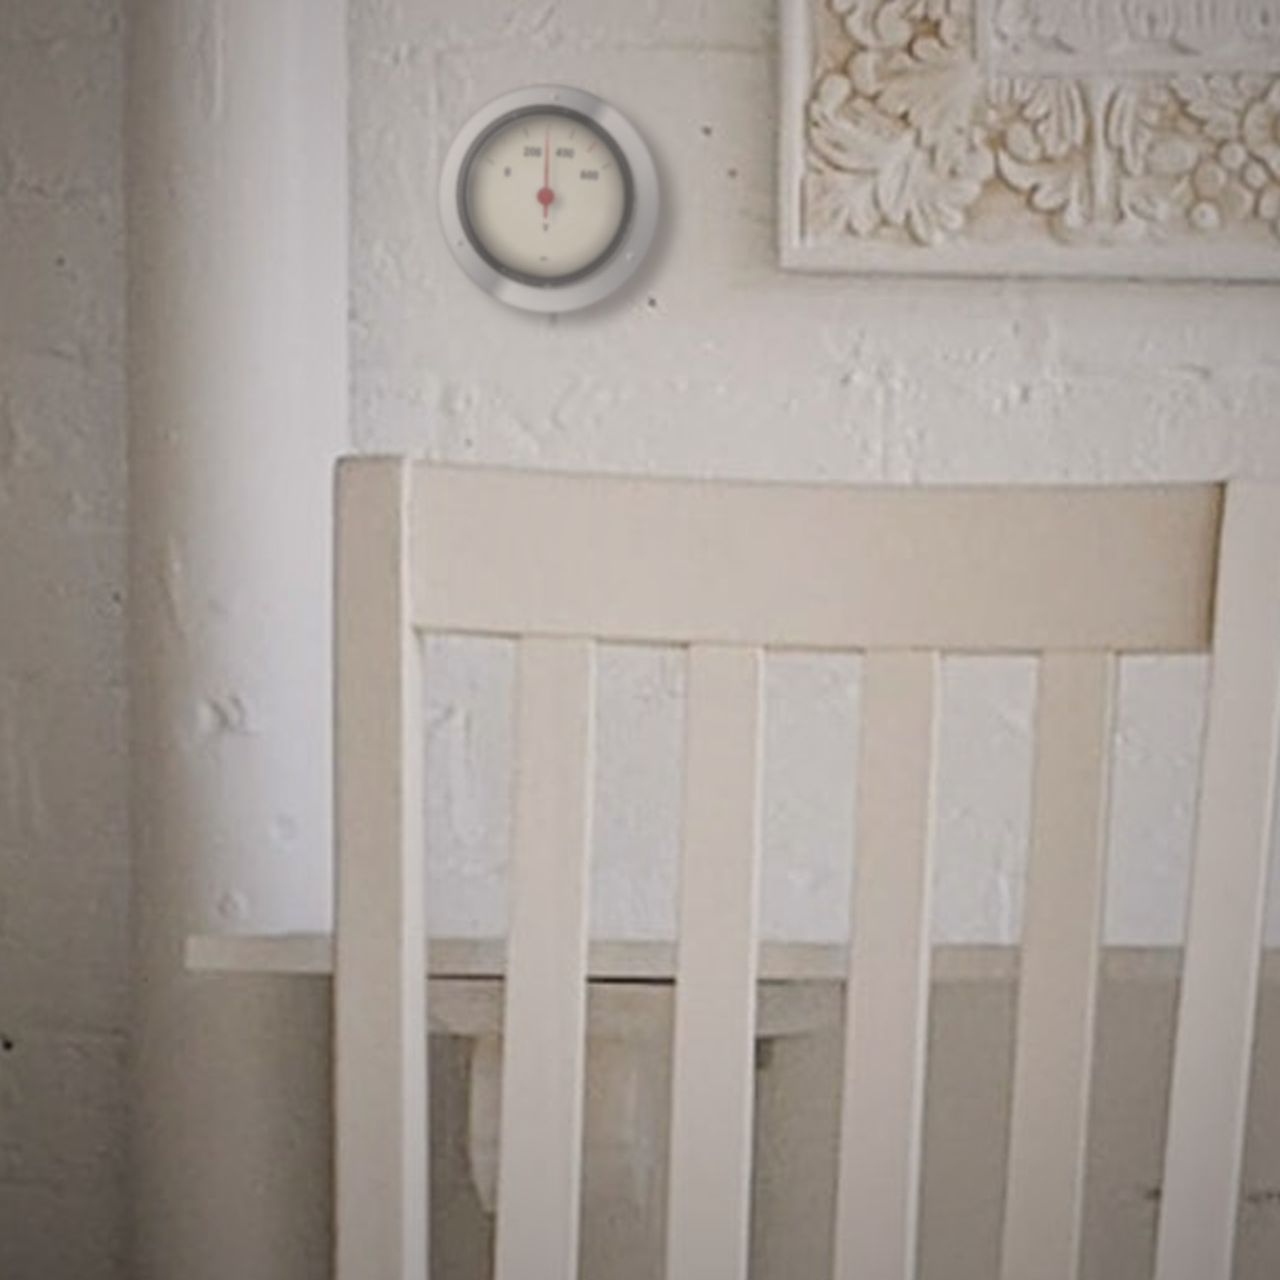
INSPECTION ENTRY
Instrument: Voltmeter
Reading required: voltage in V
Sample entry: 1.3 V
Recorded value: 300 V
